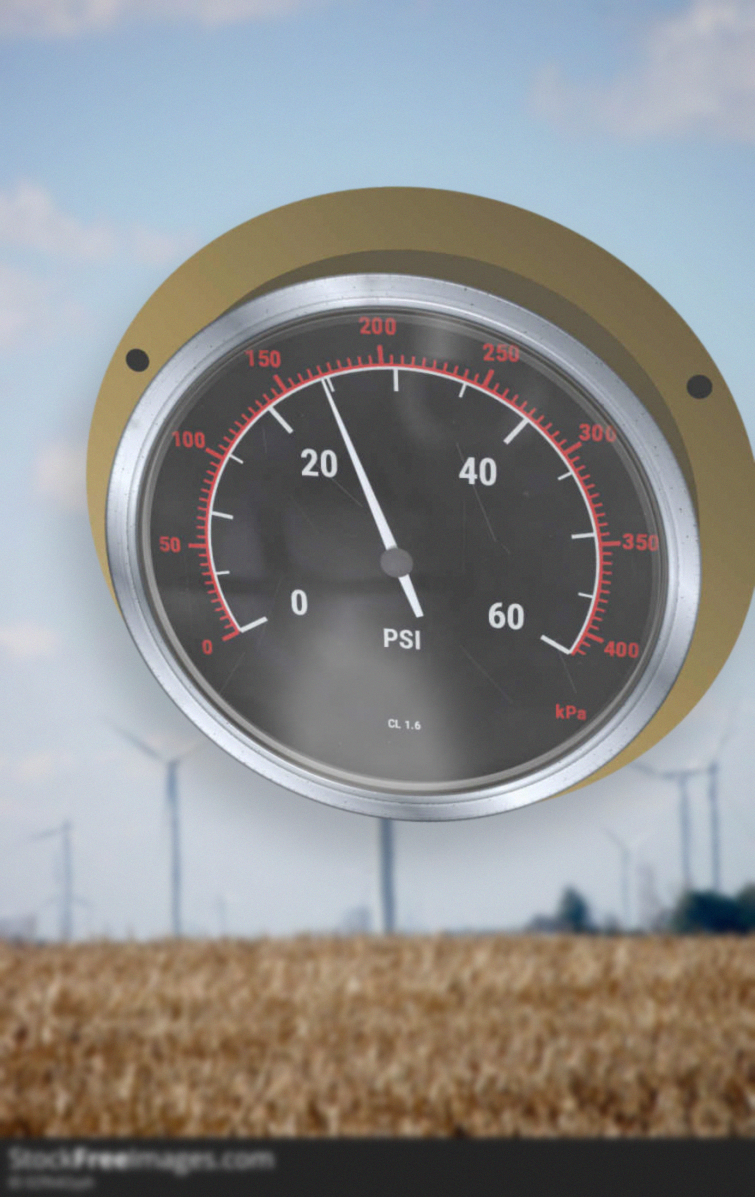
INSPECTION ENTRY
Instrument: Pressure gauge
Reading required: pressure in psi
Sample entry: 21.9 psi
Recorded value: 25 psi
